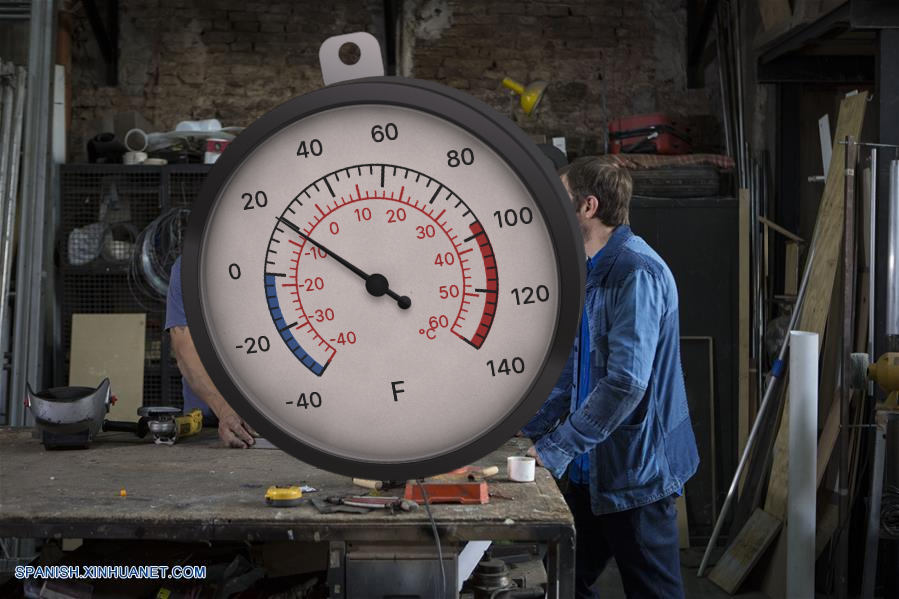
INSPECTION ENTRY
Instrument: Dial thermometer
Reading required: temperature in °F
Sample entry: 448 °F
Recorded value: 20 °F
